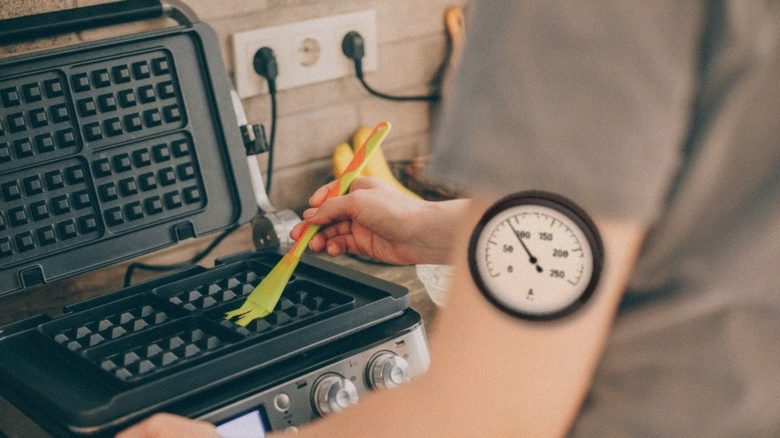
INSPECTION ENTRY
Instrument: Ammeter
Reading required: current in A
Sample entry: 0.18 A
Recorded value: 90 A
